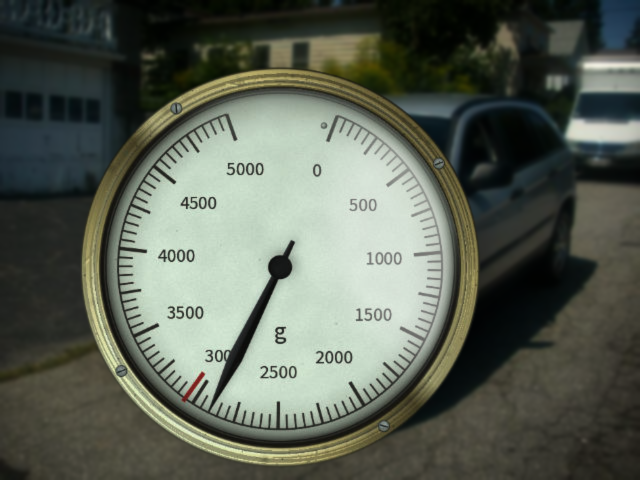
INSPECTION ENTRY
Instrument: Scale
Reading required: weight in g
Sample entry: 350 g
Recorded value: 2900 g
